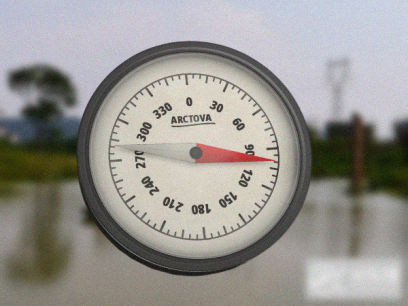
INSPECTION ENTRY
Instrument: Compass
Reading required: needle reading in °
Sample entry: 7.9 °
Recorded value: 100 °
